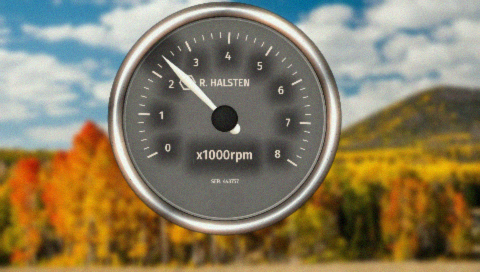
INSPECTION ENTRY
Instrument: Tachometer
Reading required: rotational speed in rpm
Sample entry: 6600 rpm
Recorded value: 2400 rpm
